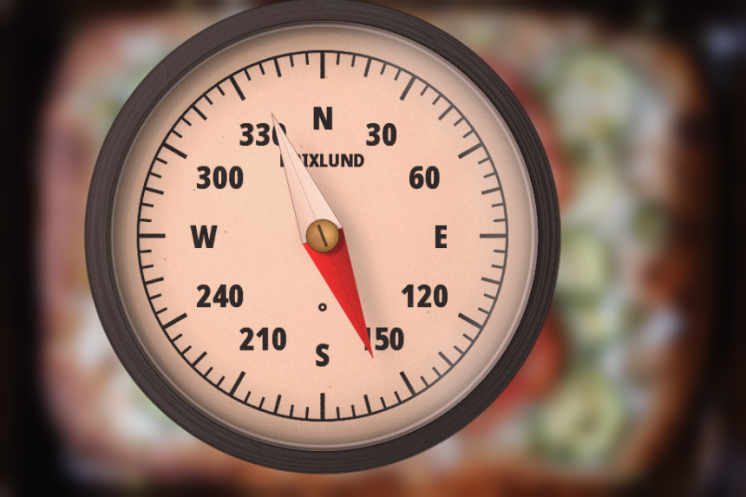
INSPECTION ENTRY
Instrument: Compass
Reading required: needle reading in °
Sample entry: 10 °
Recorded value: 157.5 °
